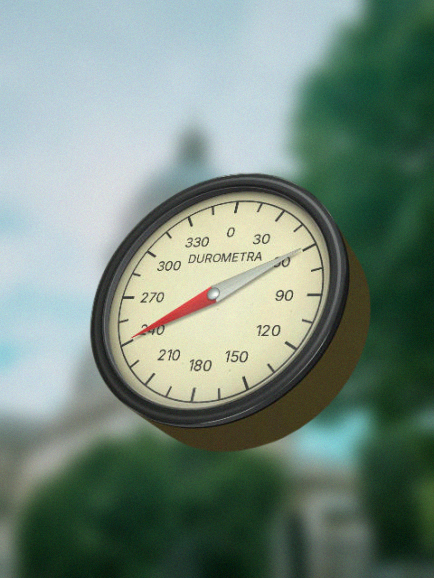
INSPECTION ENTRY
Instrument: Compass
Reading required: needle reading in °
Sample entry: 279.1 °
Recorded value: 240 °
